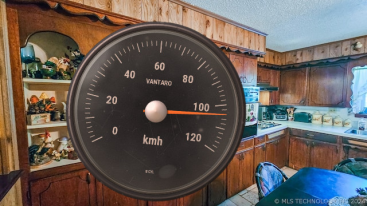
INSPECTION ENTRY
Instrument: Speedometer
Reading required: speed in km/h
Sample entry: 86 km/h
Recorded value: 104 km/h
